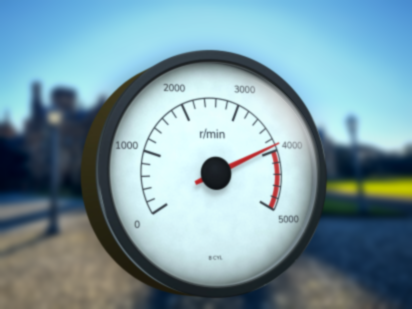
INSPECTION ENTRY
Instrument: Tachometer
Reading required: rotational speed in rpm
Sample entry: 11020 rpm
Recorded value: 3900 rpm
